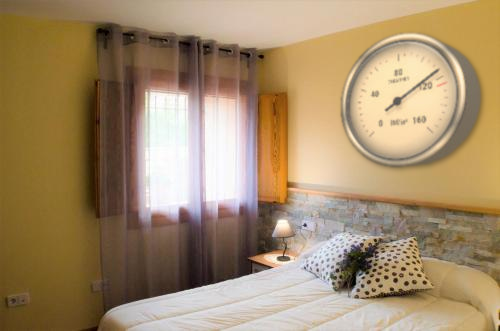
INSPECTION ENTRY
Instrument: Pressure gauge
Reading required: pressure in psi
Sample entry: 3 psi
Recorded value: 115 psi
